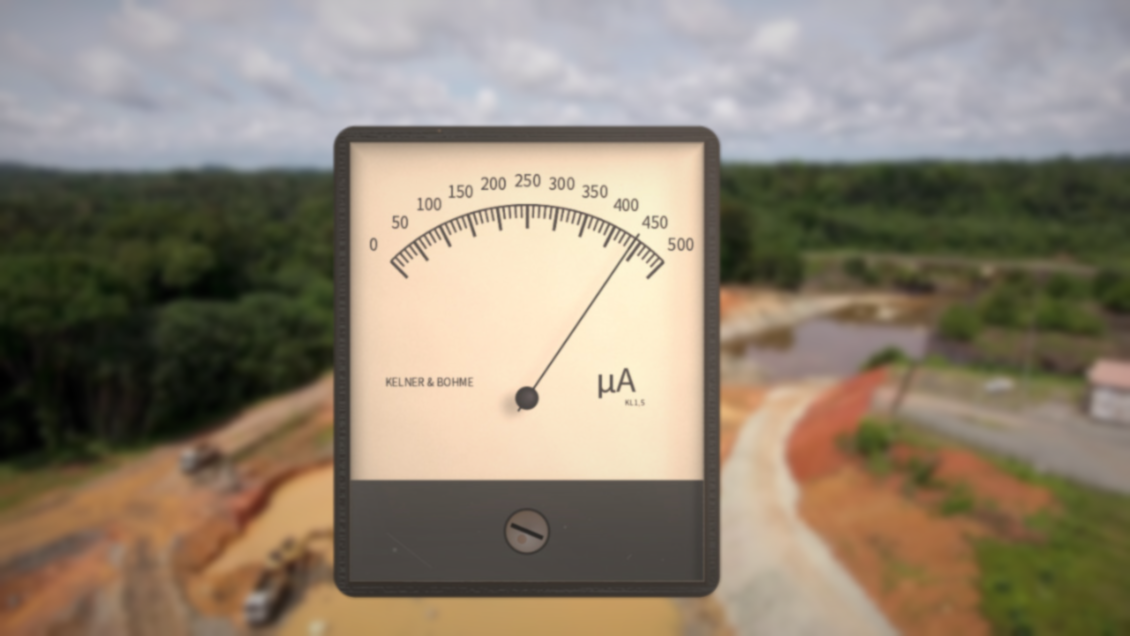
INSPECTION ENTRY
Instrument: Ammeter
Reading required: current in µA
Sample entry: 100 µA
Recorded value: 440 µA
